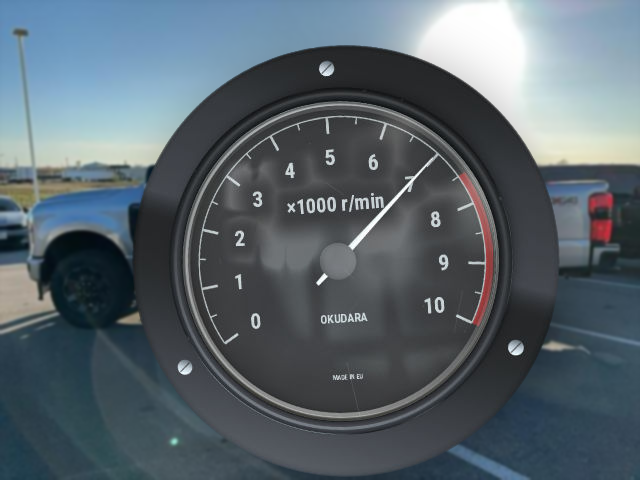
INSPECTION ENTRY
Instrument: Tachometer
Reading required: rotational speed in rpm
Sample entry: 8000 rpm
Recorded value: 7000 rpm
